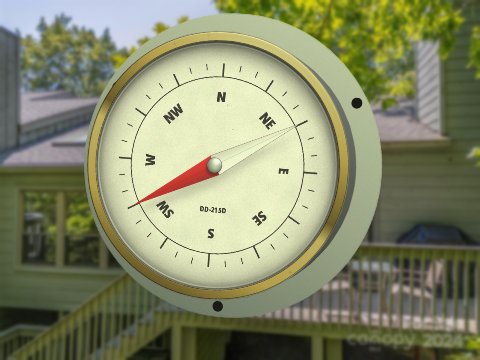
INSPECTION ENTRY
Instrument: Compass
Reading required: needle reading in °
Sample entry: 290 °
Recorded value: 240 °
